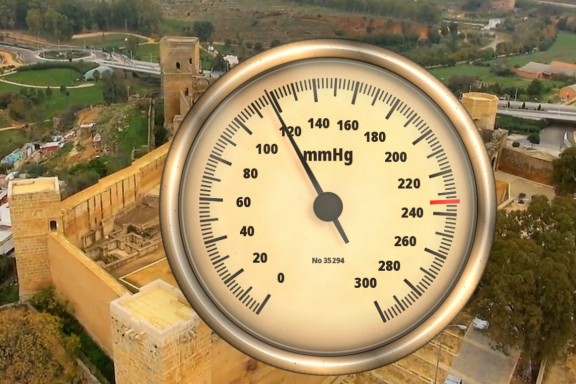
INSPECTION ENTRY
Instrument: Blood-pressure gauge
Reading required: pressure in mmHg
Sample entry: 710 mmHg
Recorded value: 118 mmHg
